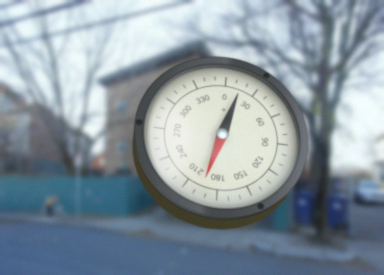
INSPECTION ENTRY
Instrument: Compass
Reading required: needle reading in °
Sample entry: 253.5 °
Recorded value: 195 °
